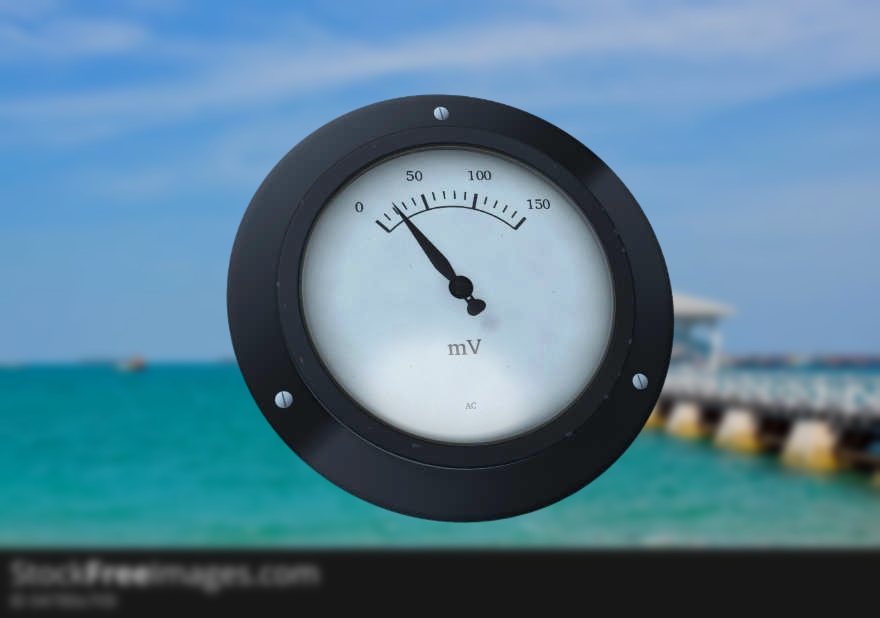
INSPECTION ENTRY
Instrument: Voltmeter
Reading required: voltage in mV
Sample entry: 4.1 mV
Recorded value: 20 mV
